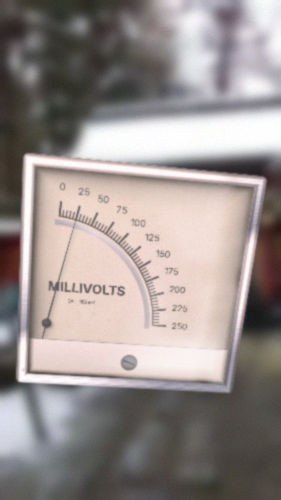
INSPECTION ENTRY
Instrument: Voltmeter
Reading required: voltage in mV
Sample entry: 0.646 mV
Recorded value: 25 mV
